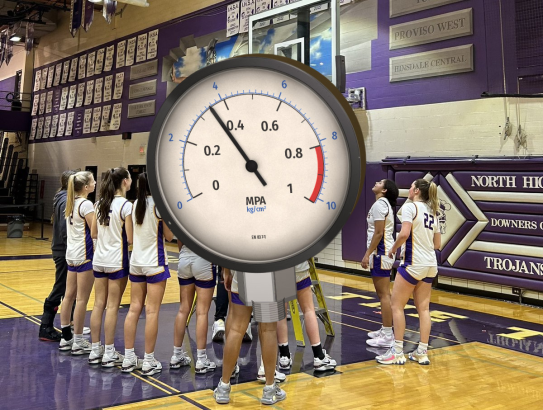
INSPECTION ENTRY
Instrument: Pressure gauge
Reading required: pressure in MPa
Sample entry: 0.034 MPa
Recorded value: 0.35 MPa
